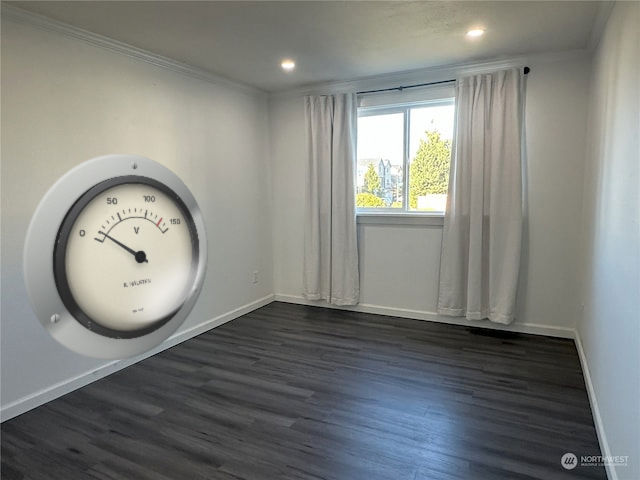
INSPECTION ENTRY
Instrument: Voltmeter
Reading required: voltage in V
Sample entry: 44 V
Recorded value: 10 V
